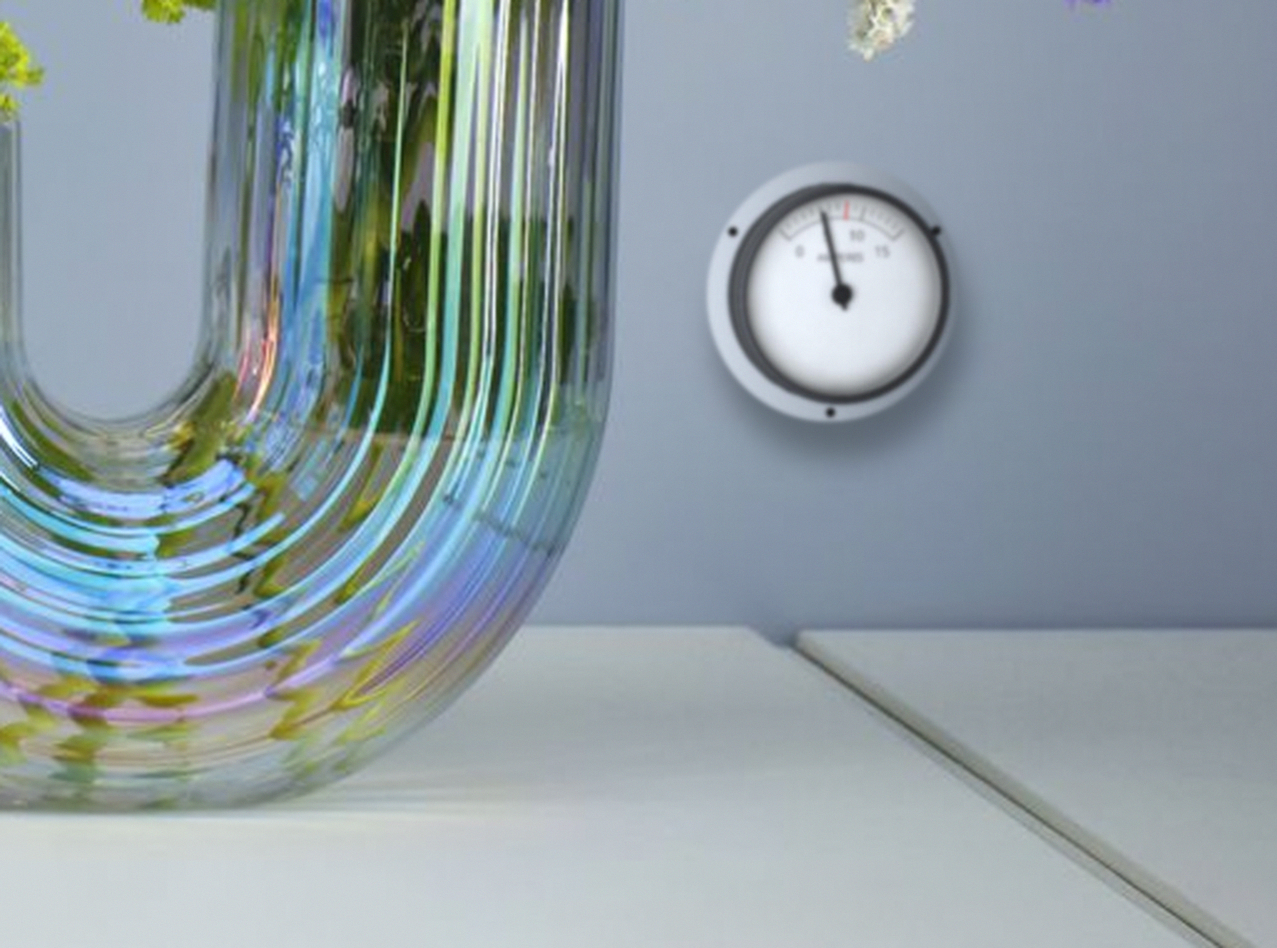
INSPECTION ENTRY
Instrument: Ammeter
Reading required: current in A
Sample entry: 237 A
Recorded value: 5 A
